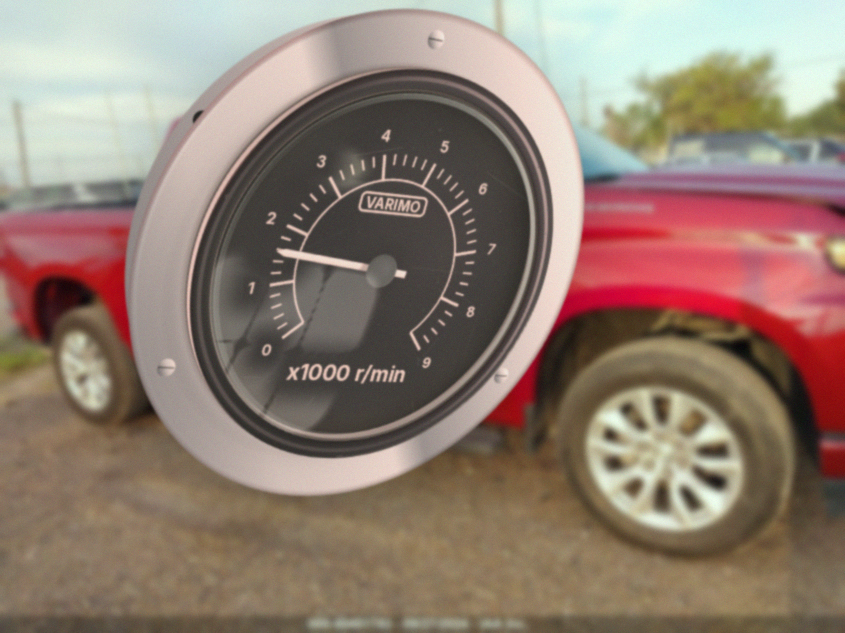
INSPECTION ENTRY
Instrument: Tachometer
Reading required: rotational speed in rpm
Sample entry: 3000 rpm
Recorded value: 1600 rpm
